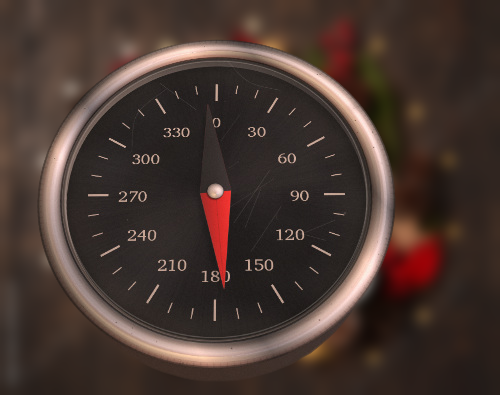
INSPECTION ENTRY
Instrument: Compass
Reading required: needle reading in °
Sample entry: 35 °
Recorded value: 175 °
